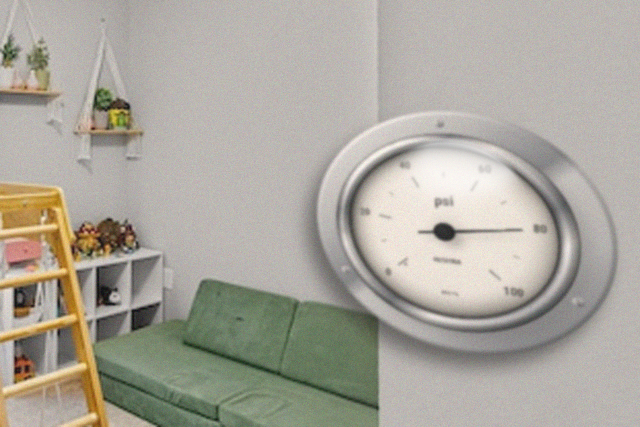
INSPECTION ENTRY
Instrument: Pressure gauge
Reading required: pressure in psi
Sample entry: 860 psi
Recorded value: 80 psi
